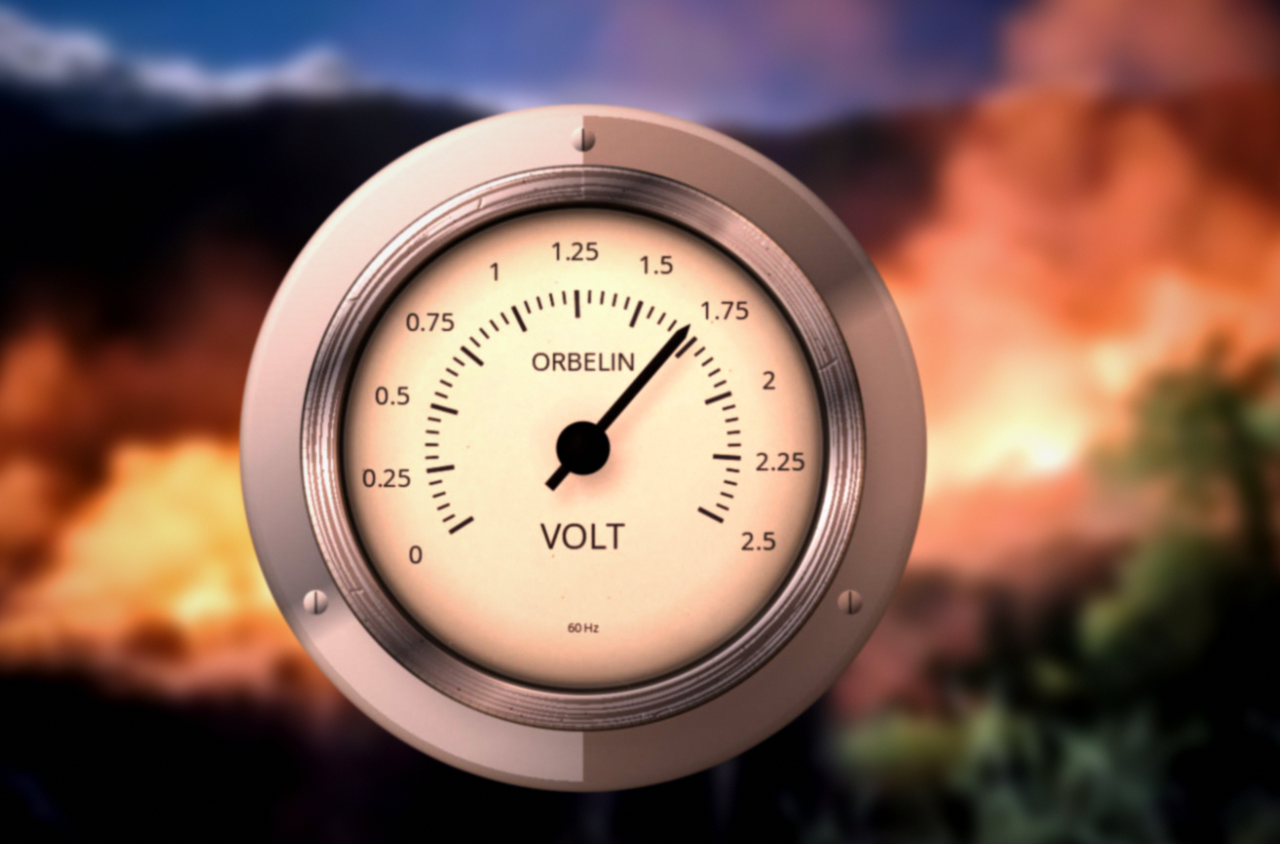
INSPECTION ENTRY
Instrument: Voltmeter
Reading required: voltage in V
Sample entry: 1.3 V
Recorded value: 1.7 V
